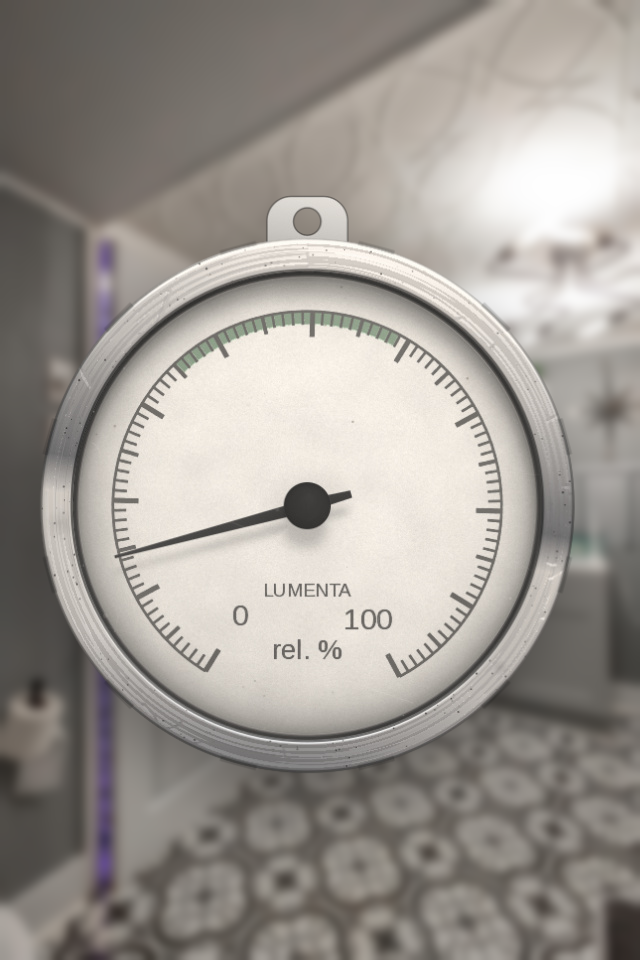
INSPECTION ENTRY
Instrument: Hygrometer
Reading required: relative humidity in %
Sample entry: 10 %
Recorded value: 14.5 %
